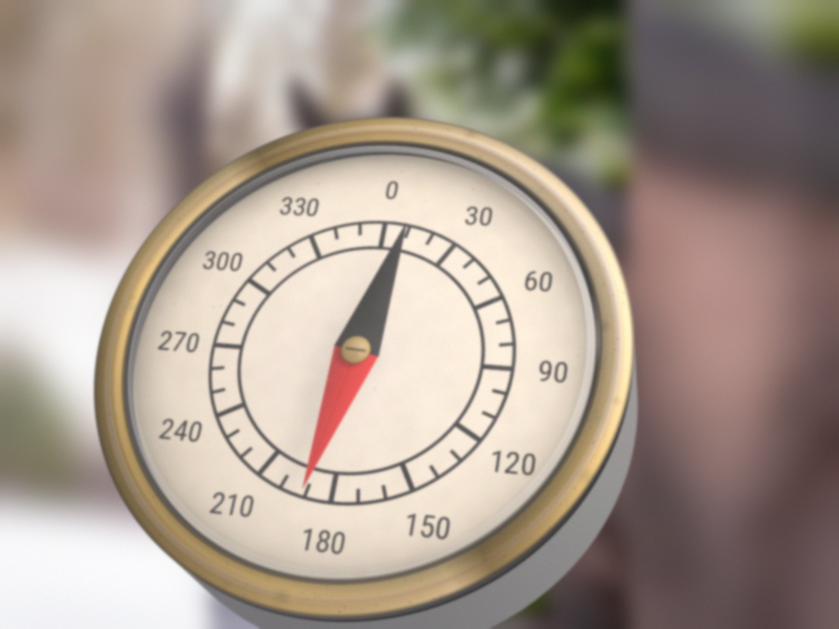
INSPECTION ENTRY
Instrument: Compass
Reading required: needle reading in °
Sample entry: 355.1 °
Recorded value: 190 °
